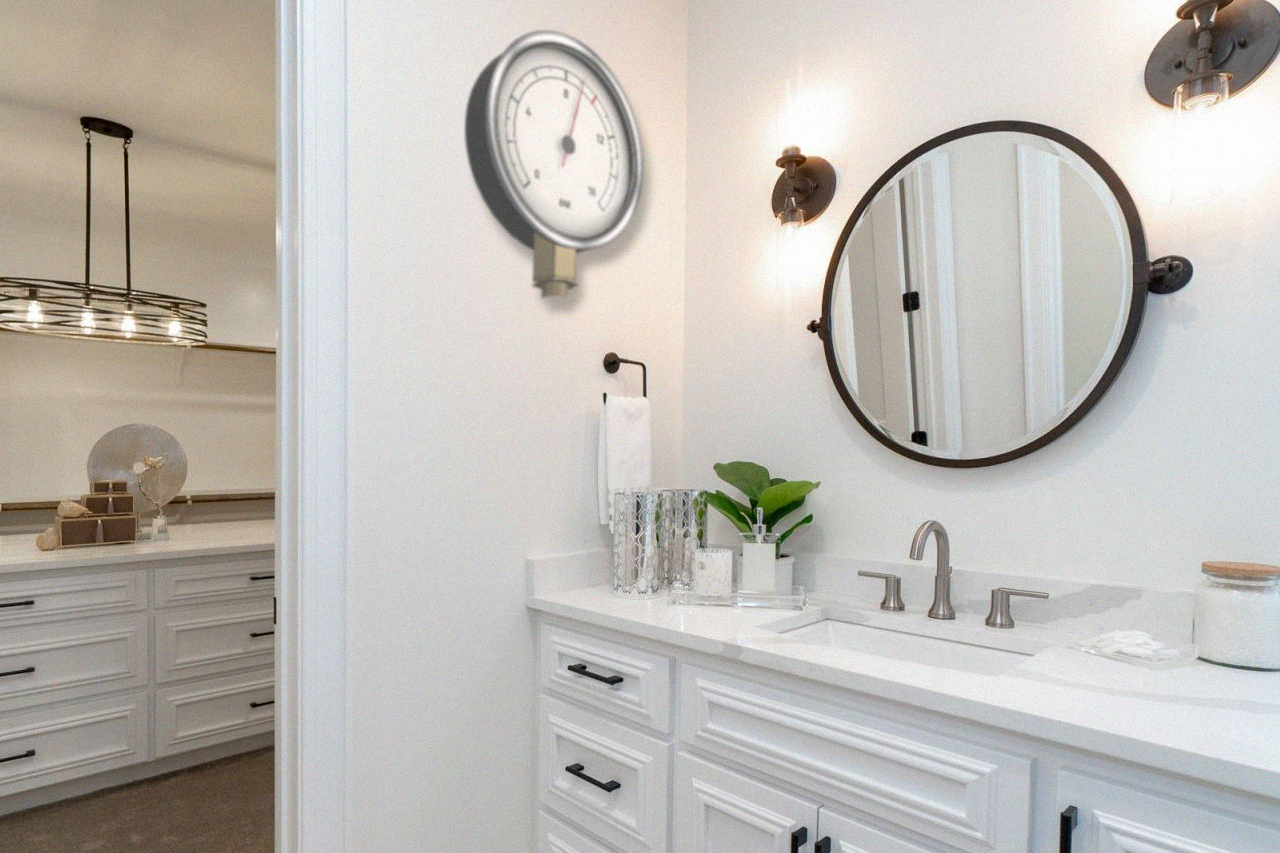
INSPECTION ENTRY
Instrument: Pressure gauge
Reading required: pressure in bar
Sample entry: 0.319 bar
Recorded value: 9 bar
